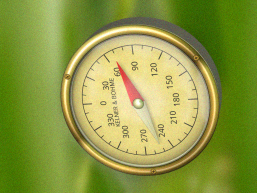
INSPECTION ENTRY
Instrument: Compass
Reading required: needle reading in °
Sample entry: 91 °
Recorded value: 70 °
